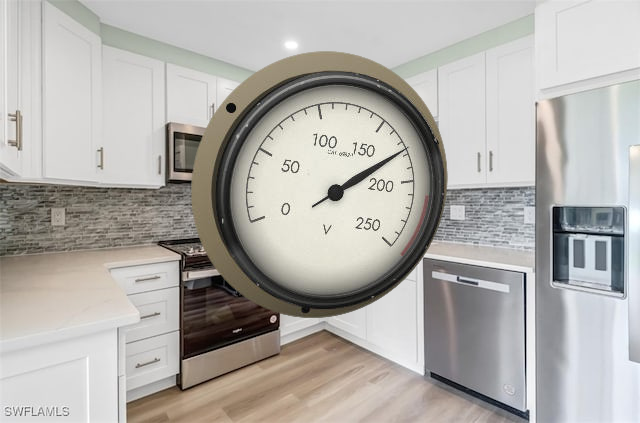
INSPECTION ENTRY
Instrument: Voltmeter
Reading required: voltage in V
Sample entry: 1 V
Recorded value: 175 V
